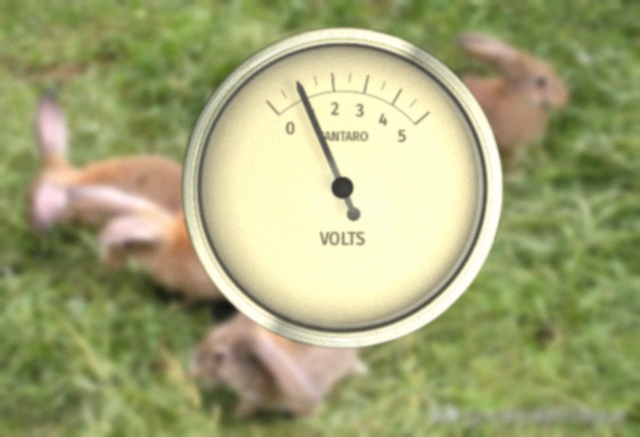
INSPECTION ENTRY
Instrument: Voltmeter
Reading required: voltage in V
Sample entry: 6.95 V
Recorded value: 1 V
